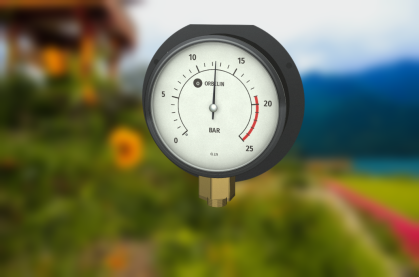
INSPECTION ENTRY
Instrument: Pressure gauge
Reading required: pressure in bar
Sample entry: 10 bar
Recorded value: 12.5 bar
